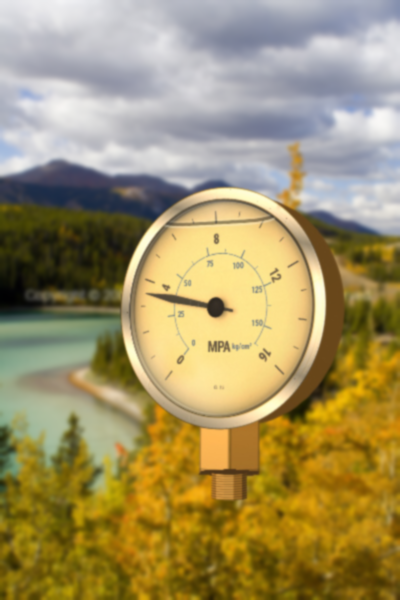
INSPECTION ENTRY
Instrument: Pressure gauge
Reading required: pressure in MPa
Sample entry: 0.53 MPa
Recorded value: 3.5 MPa
